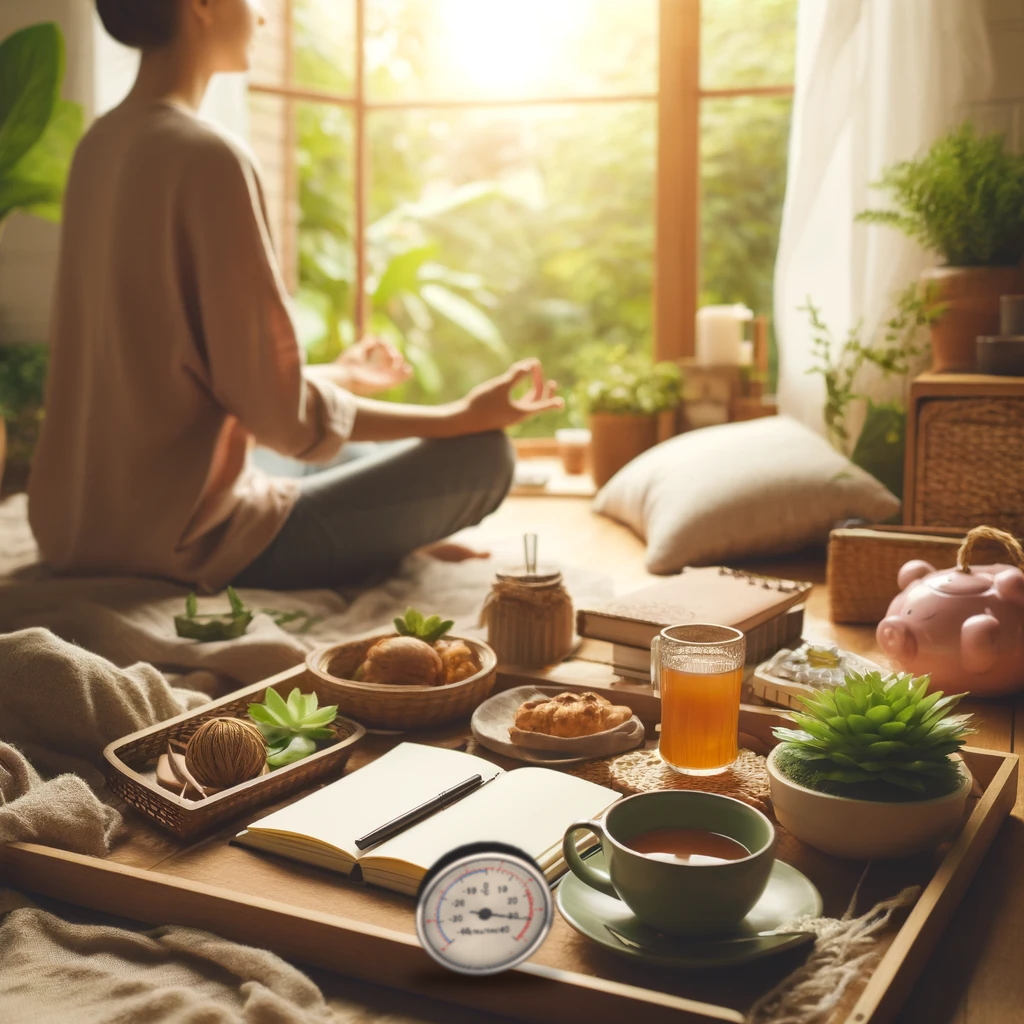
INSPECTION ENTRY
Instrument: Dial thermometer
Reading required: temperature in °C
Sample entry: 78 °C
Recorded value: 30 °C
